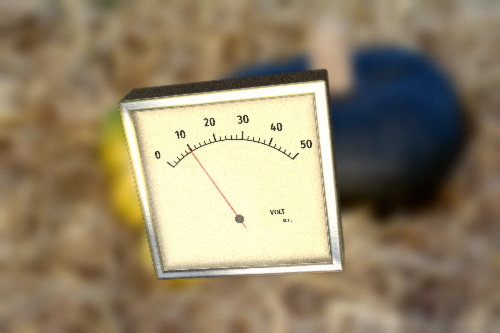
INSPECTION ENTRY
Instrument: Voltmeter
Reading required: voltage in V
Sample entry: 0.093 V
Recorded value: 10 V
